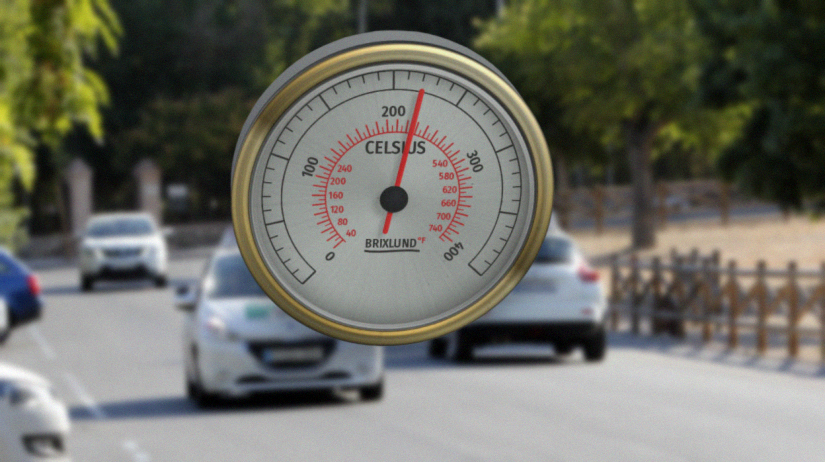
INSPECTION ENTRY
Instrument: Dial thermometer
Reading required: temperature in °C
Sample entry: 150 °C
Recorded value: 220 °C
